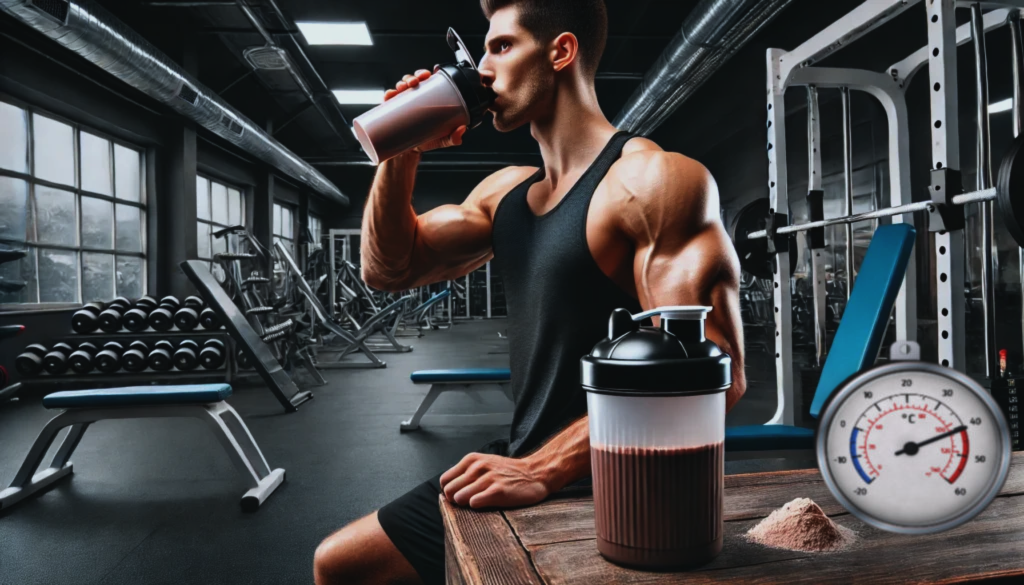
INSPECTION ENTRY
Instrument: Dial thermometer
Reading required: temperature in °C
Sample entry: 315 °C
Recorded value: 40 °C
